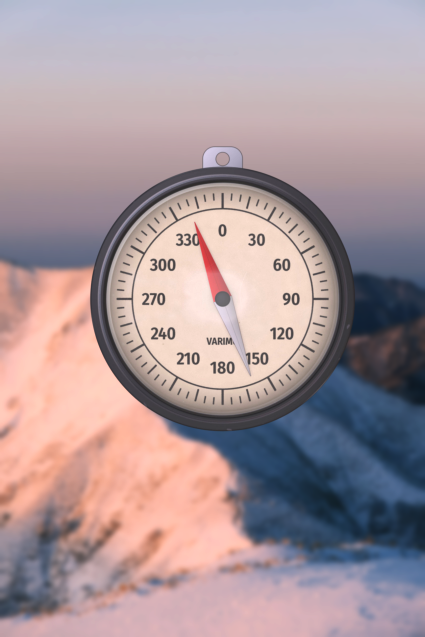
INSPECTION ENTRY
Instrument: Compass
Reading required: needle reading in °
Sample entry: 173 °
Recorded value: 340 °
